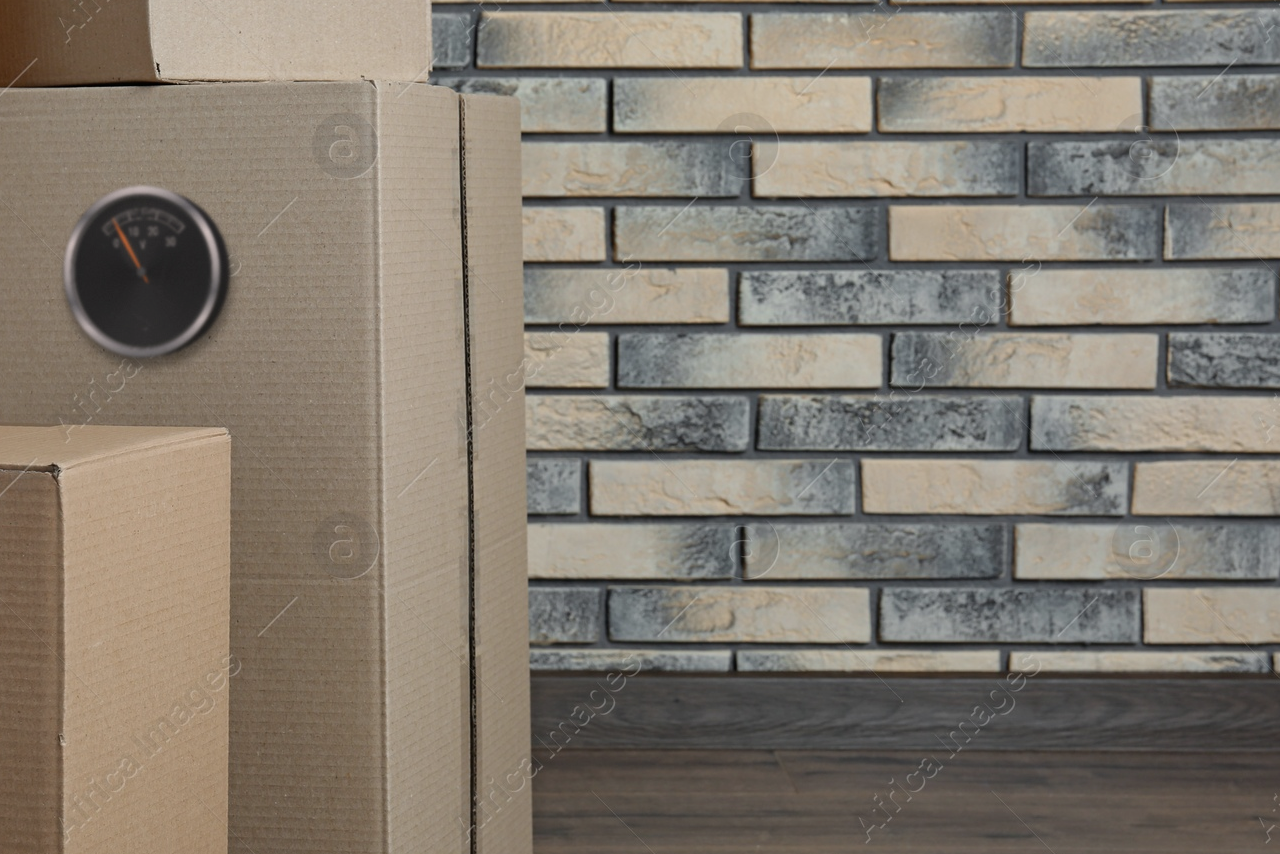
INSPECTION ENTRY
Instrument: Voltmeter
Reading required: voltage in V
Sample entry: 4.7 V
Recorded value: 5 V
